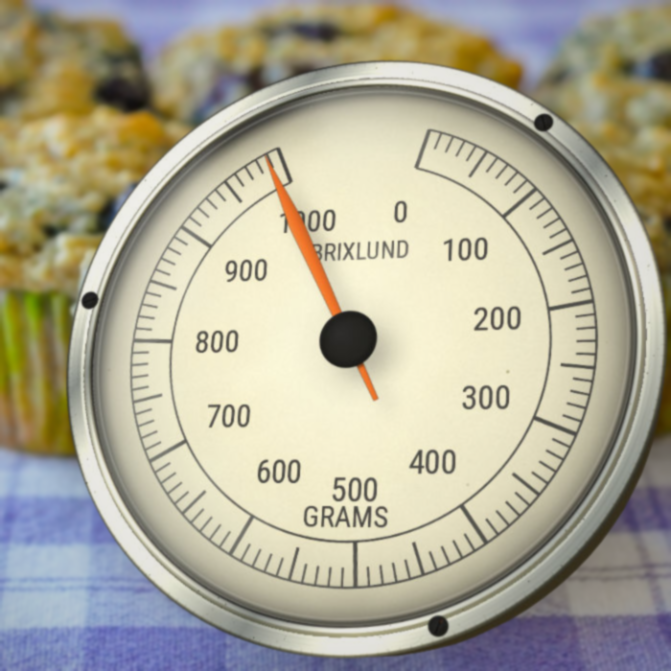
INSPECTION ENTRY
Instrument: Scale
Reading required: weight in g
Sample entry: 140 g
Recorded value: 990 g
